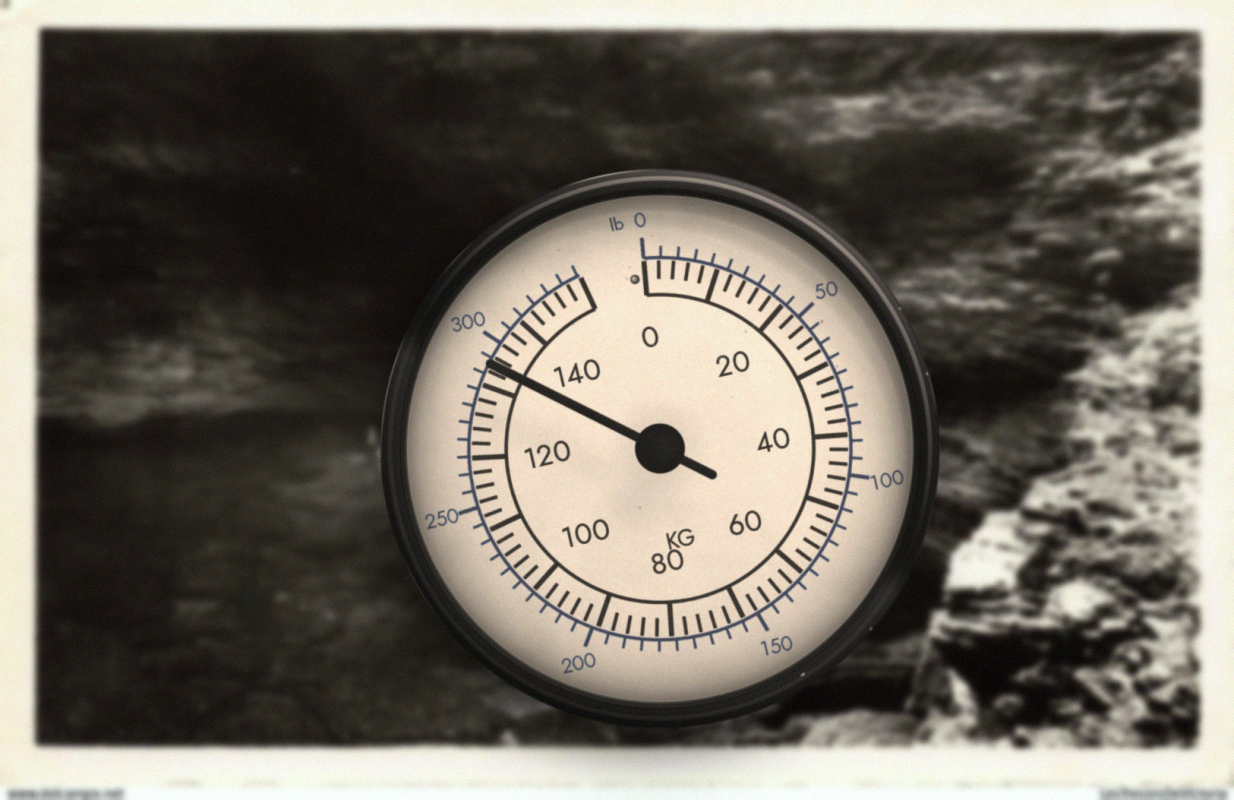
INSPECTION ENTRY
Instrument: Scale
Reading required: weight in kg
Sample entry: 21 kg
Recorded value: 133 kg
